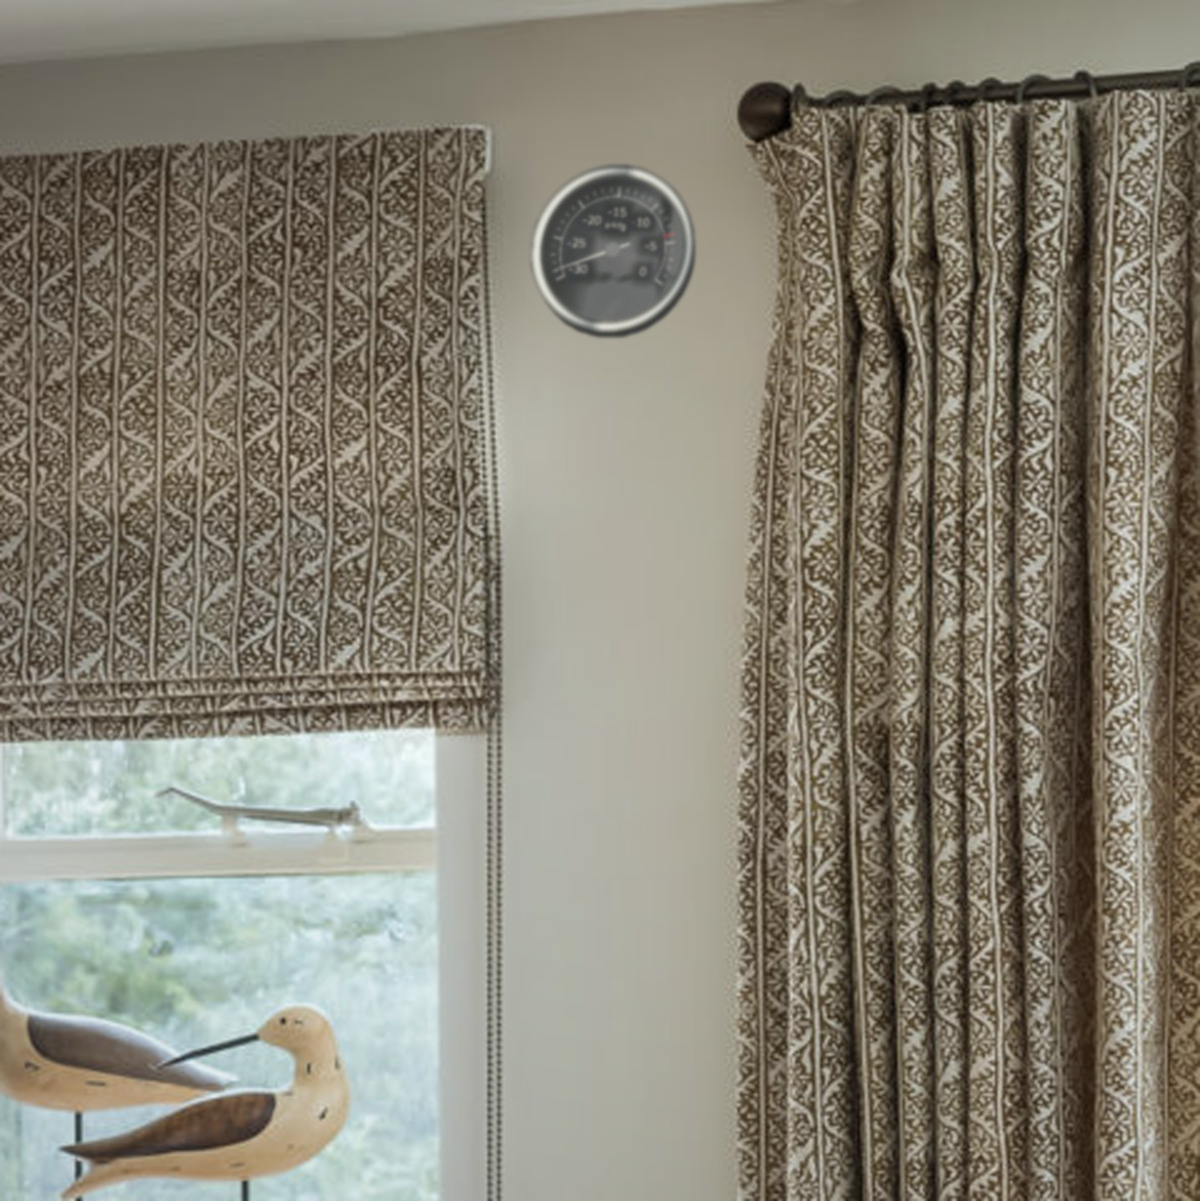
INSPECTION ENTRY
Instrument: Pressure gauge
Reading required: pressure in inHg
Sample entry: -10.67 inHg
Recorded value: -29 inHg
